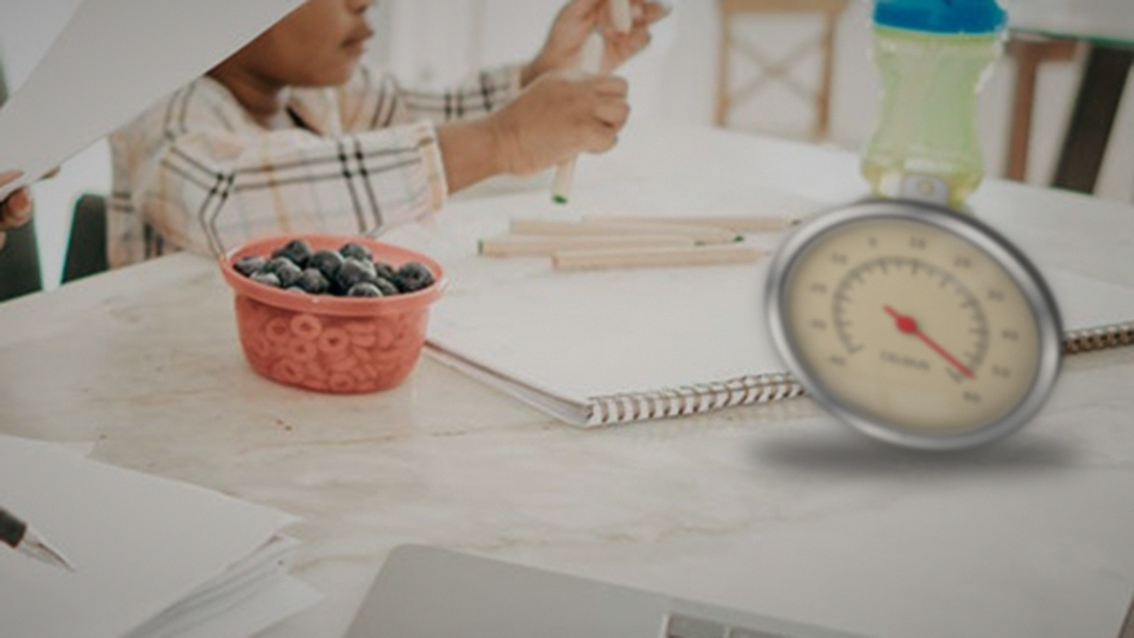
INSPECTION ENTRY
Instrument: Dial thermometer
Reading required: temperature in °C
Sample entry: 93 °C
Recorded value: 55 °C
